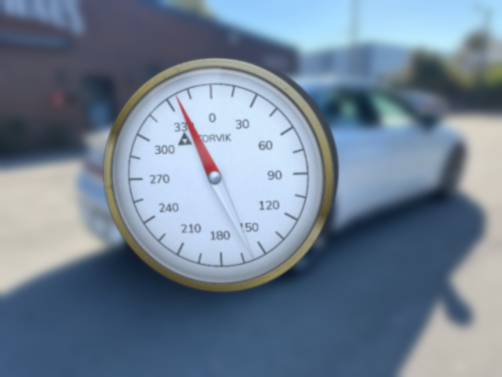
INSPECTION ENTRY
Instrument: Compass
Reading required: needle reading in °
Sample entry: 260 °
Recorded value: 337.5 °
